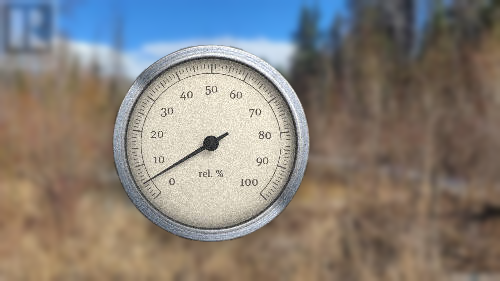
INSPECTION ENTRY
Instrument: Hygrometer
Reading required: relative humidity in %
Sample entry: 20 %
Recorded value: 5 %
